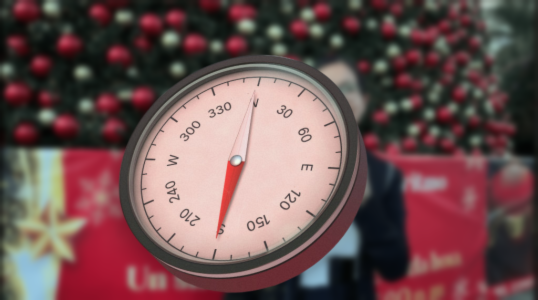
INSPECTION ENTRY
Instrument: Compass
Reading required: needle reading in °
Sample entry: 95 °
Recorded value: 180 °
